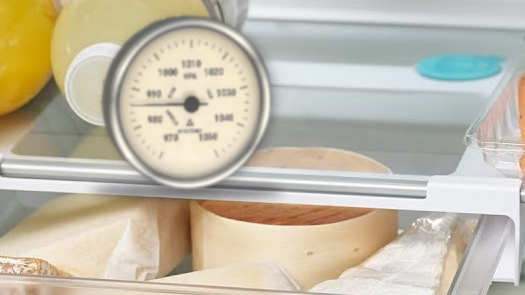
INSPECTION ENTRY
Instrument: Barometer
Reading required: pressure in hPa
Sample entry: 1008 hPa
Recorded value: 986 hPa
